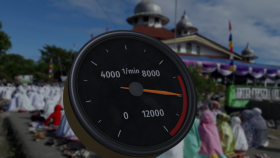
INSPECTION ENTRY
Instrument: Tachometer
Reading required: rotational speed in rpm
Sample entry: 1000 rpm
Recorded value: 10000 rpm
